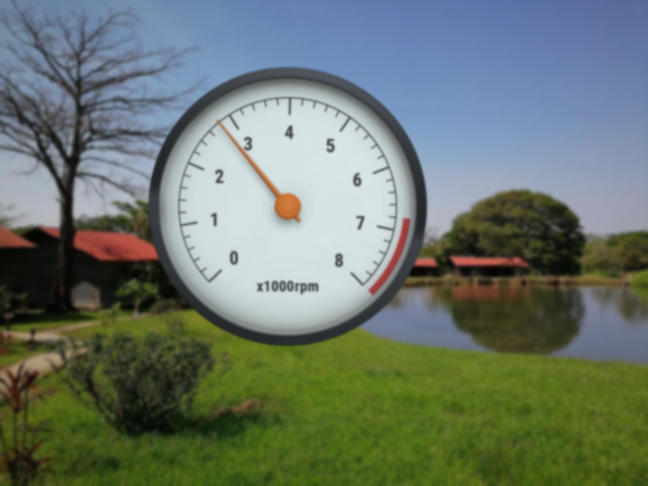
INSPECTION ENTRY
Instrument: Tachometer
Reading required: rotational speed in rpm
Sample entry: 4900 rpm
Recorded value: 2800 rpm
